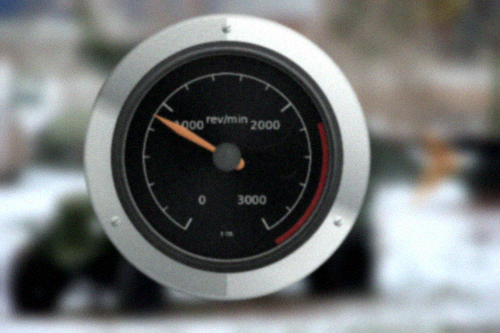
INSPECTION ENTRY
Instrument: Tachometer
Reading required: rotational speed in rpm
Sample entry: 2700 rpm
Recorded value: 900 rpm
